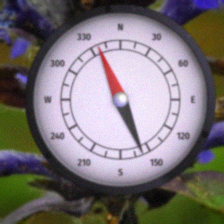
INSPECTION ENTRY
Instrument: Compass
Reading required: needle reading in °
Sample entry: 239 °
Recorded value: 337.5 °
